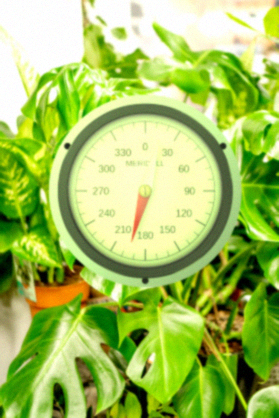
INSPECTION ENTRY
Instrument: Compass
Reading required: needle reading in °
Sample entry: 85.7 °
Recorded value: 195 °
